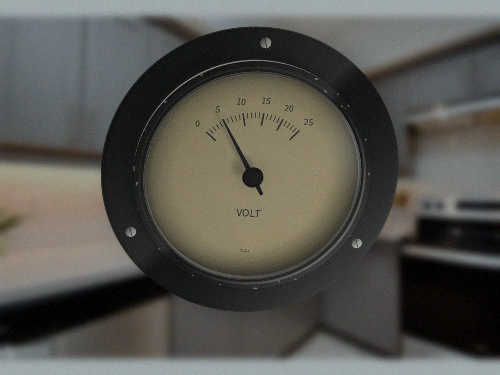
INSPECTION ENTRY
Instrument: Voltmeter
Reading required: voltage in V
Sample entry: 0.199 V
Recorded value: 5 V
